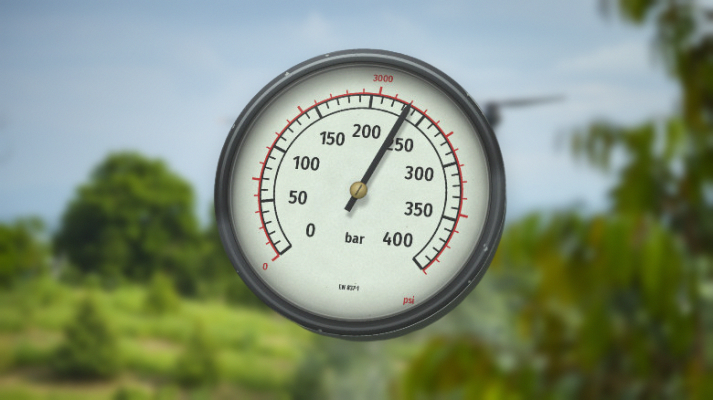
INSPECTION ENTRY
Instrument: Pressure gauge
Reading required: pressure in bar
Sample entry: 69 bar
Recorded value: 235 bar
